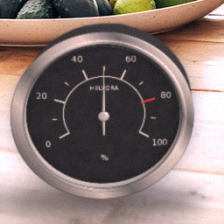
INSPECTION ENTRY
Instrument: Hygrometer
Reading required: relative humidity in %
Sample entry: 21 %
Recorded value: 50 %
